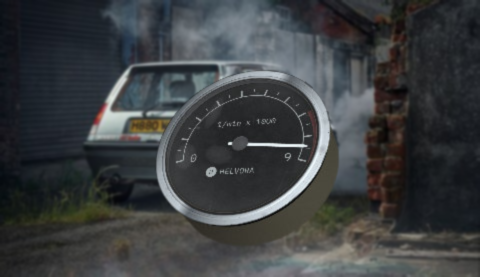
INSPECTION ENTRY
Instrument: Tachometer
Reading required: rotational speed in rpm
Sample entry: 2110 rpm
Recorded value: 8500 rpm
